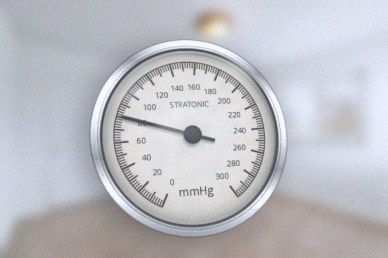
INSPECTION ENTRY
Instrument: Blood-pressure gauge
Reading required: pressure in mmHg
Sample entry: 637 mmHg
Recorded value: 80 mmHg
